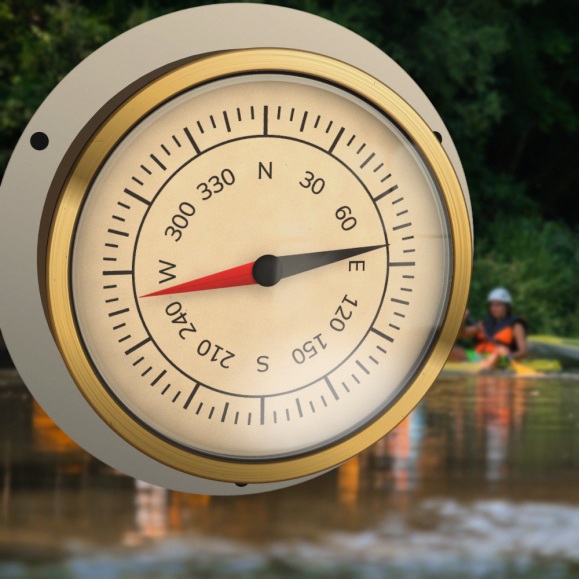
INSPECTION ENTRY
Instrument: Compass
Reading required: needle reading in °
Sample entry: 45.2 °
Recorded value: 260 °
